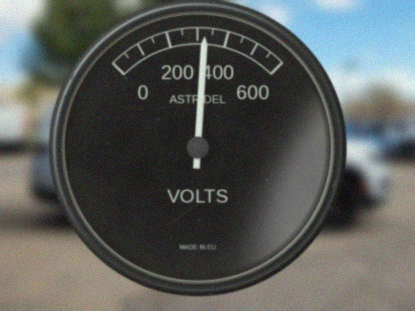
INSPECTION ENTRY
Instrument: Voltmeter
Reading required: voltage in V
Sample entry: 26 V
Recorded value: 325 V
